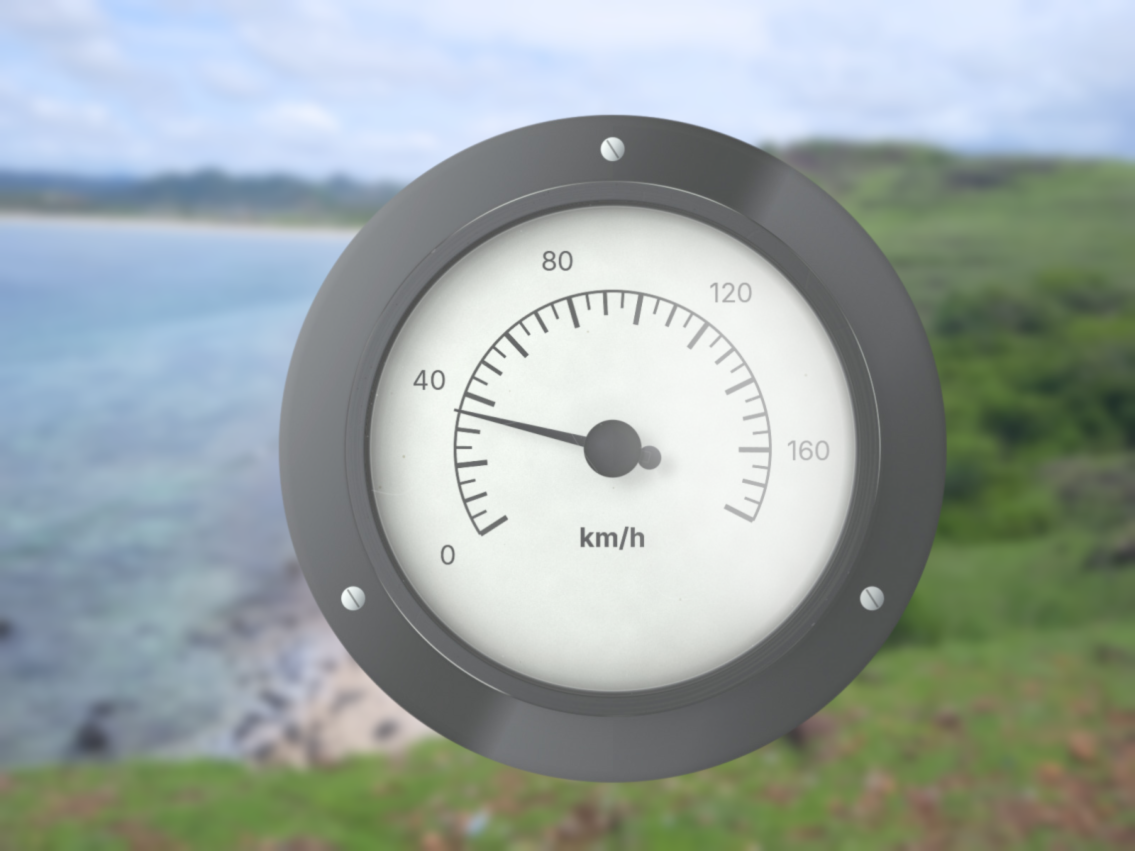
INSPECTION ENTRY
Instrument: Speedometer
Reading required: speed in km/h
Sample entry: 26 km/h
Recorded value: 35 km/h
